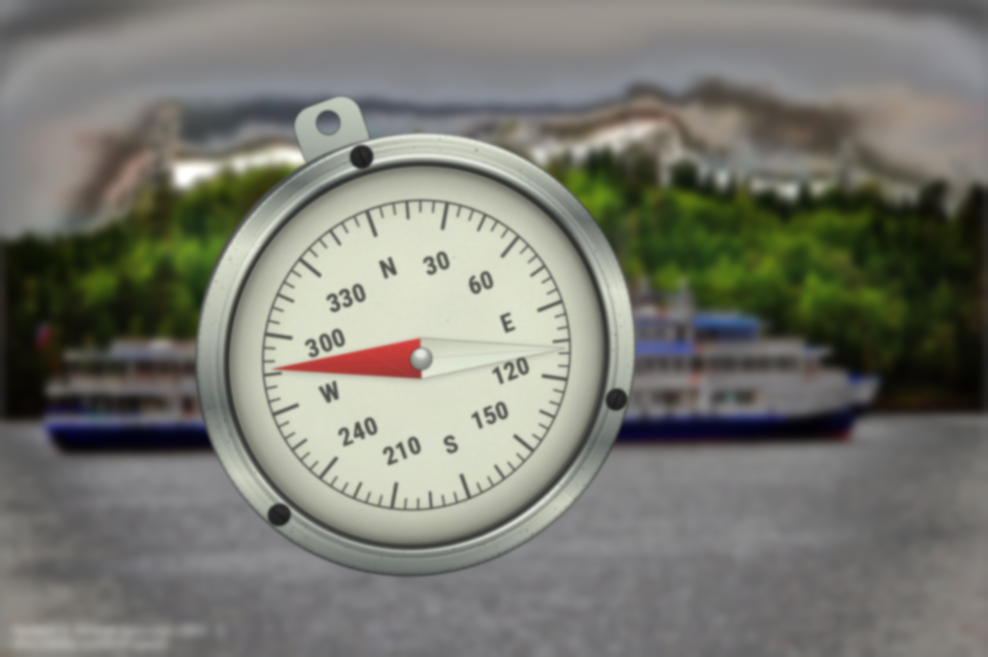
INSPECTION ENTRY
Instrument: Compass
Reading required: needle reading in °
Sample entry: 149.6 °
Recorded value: 287.5 °
